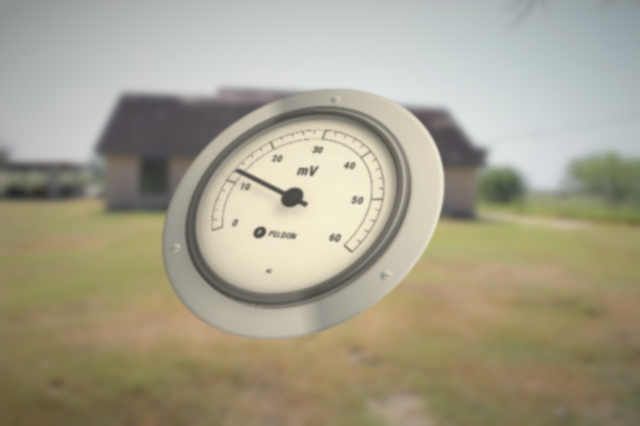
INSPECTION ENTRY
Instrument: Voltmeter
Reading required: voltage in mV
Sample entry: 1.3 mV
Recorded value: 12 mV
